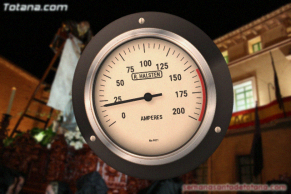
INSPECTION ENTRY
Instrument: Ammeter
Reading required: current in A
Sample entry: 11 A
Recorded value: 20 A
